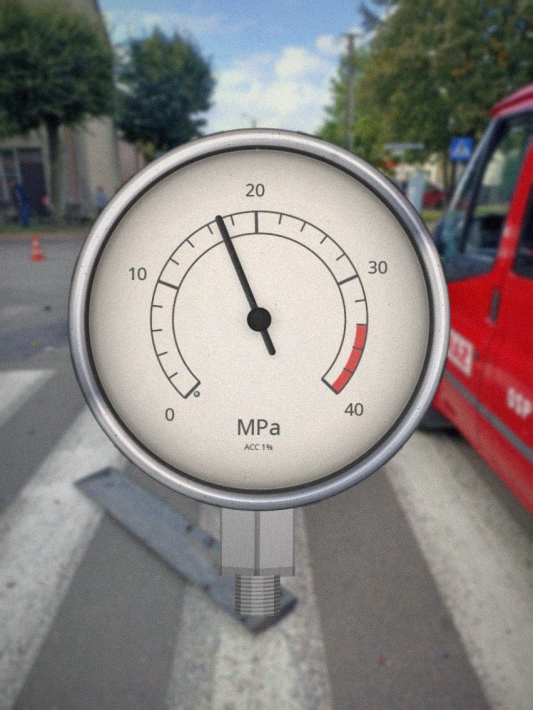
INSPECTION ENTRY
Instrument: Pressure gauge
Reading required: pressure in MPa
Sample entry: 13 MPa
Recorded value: 17 MPa
